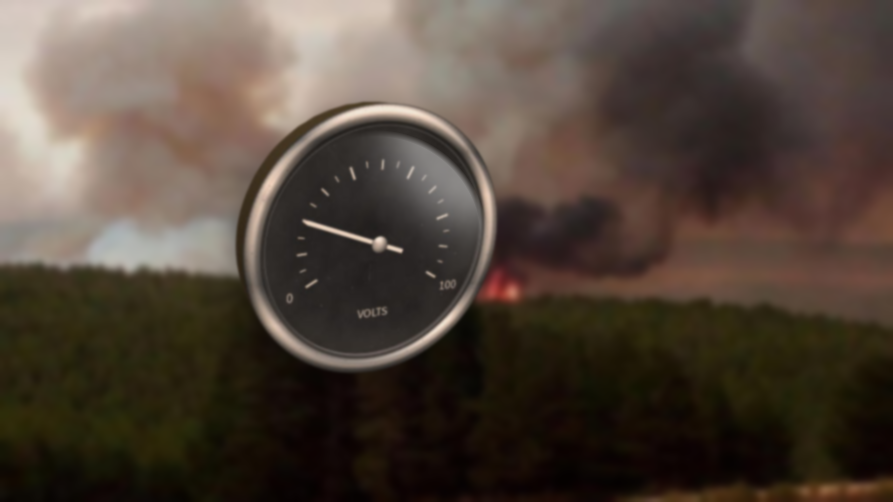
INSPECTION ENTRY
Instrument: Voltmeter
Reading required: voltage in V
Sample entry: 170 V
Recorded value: 20 V
